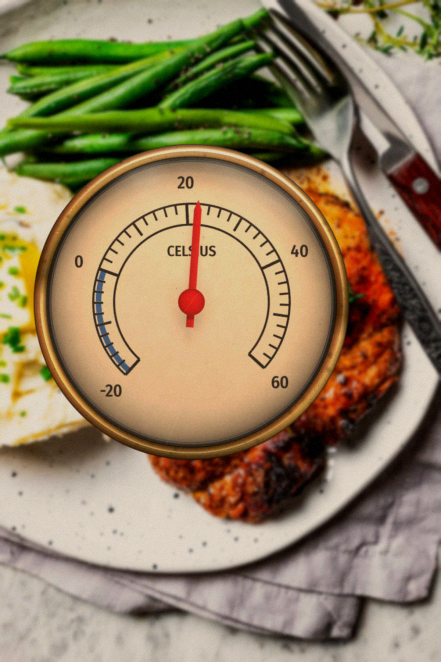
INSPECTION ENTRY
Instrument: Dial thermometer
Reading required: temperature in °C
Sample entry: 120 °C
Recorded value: 22 °C
